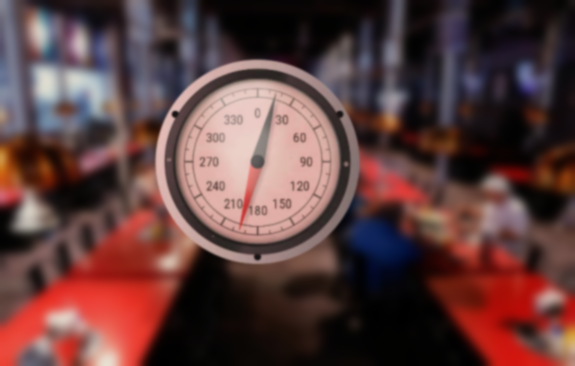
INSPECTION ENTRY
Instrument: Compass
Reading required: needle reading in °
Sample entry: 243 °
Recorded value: 195 °
